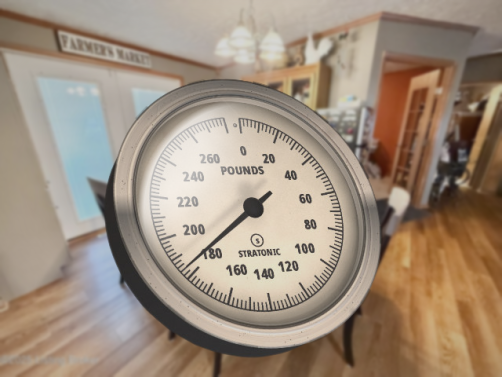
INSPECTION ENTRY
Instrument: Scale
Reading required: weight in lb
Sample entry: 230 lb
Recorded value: 184 lb
